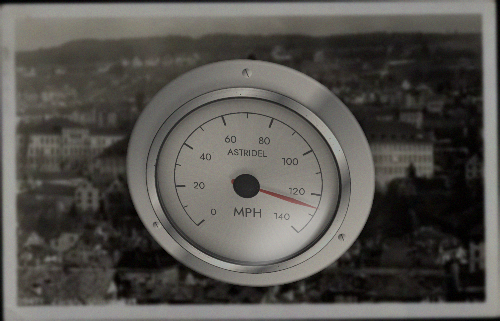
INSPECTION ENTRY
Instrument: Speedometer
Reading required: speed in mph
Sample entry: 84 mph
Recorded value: 125 mph
